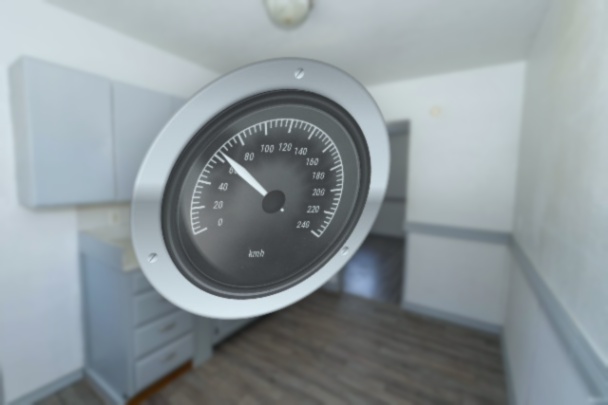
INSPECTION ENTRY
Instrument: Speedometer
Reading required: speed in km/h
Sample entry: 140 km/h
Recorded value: 64 km/h
